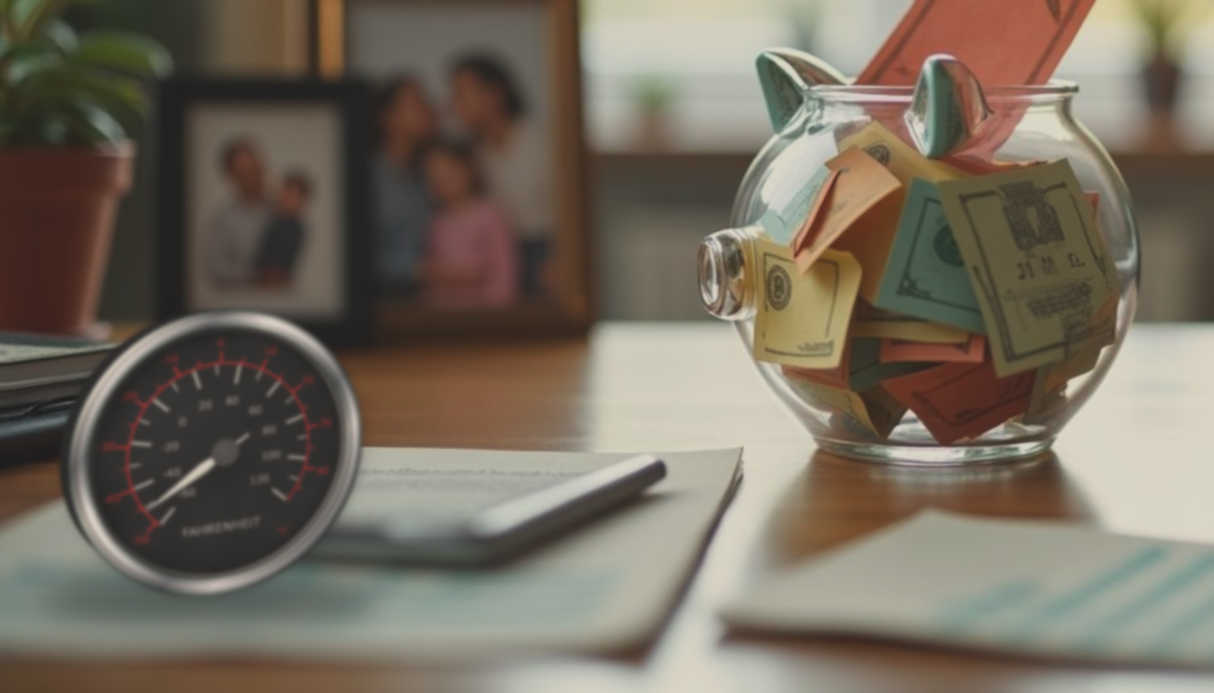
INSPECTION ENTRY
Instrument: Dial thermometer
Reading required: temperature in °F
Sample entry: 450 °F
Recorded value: -50 °F
